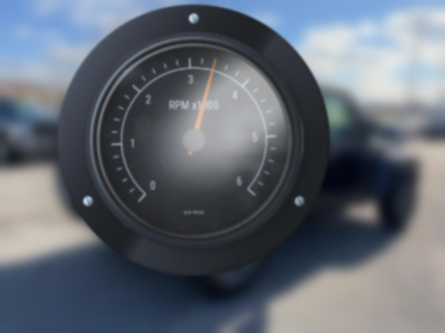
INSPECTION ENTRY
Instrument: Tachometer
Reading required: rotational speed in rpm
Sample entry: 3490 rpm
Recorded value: 3400 rpm
